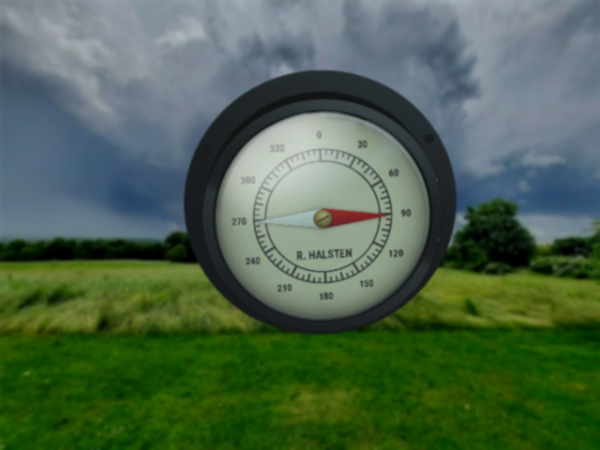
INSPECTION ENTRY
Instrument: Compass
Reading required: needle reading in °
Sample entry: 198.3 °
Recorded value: 90 °
